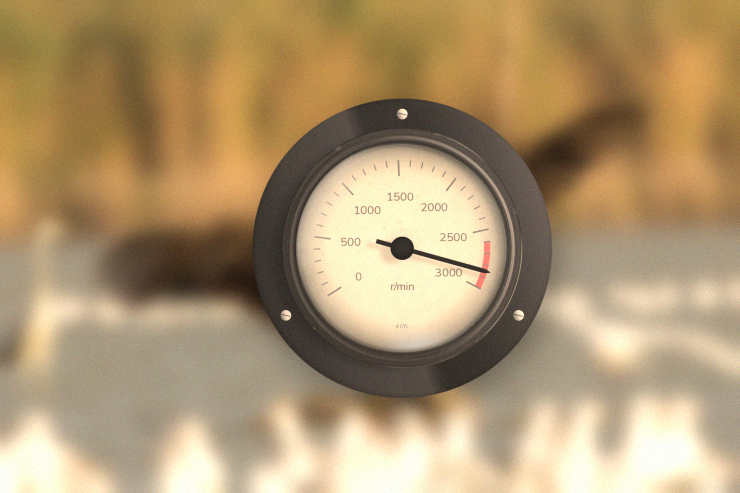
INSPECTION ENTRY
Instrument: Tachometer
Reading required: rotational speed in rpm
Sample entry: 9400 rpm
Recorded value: 2850 rpm
